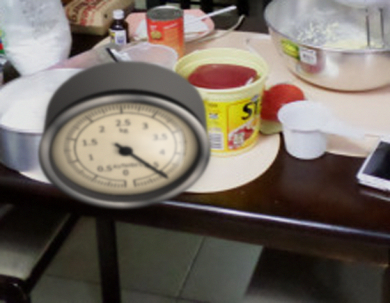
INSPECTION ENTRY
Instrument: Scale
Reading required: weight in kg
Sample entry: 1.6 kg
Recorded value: 4.5 kg
